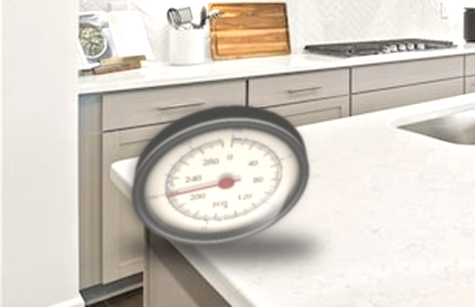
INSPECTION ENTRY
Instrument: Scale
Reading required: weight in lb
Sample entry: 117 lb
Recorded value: 220 lb
